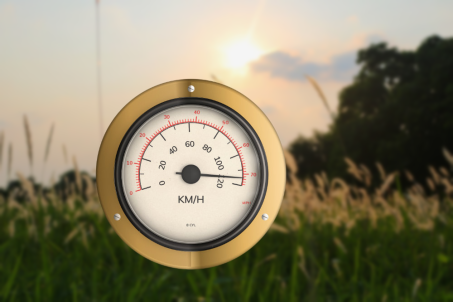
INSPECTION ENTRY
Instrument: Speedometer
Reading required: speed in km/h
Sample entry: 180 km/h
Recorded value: 115 km/h
